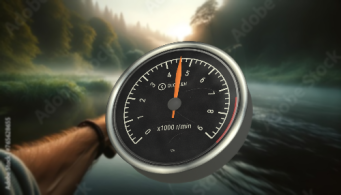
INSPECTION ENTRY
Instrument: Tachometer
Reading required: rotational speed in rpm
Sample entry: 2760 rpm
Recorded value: 4600 rpm
